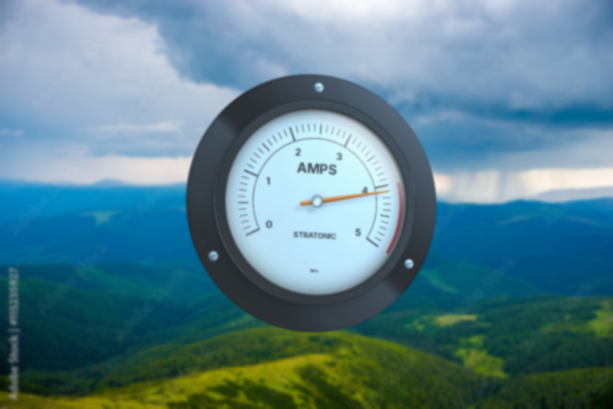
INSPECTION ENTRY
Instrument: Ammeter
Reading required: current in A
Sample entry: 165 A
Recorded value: 4.1 A
